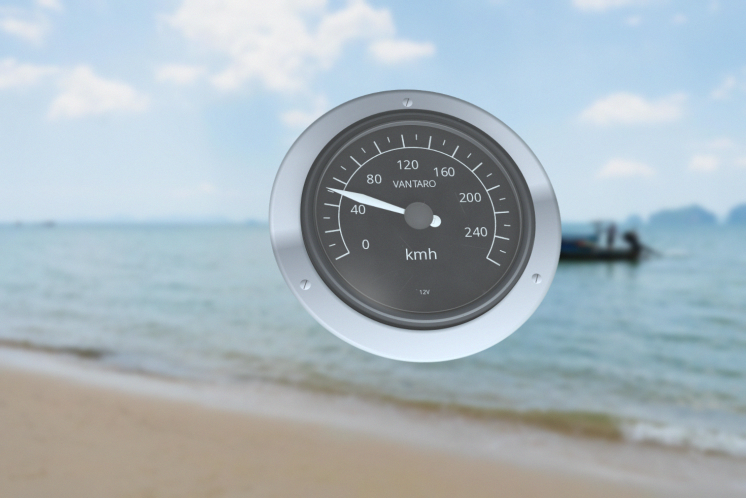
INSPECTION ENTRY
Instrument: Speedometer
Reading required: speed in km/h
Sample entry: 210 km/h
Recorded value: 50 km/h
